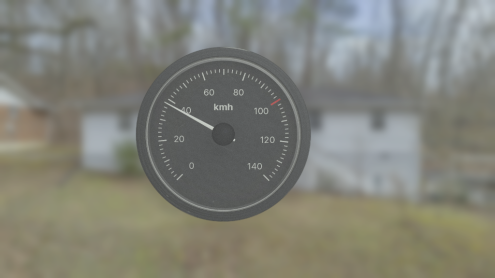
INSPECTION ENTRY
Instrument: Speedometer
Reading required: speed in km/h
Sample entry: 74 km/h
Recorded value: 38 km/h
